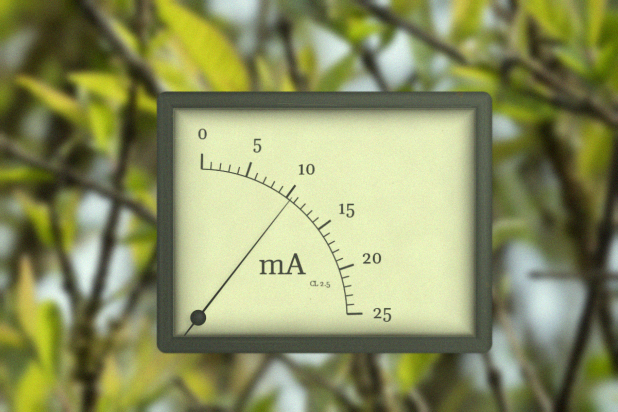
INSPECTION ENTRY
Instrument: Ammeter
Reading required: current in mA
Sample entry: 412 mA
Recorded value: 10.5 mA
